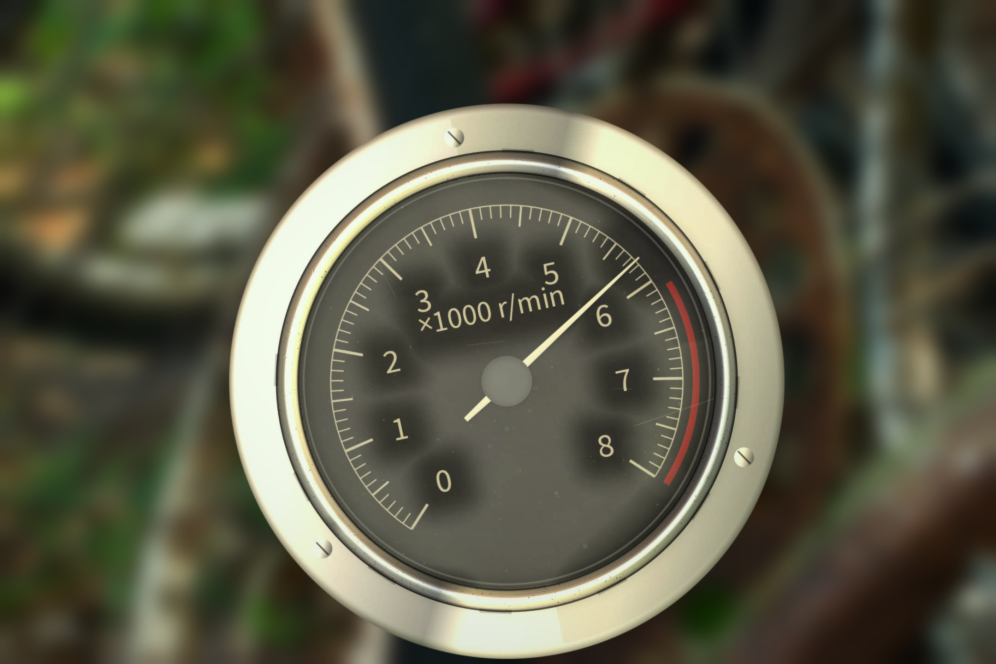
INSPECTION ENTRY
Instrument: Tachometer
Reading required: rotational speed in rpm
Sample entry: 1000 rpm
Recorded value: 5750 rpm
